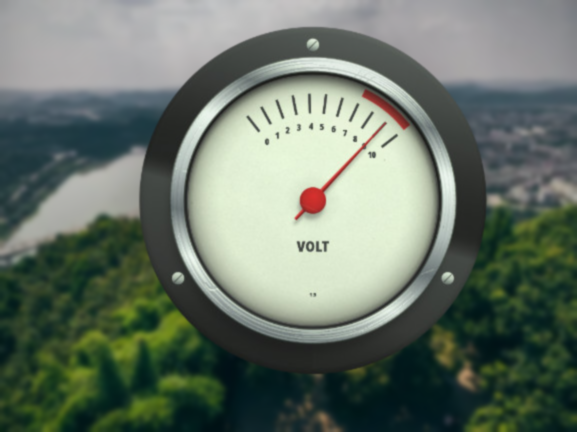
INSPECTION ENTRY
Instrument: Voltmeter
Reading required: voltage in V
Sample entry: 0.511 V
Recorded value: 9 V
